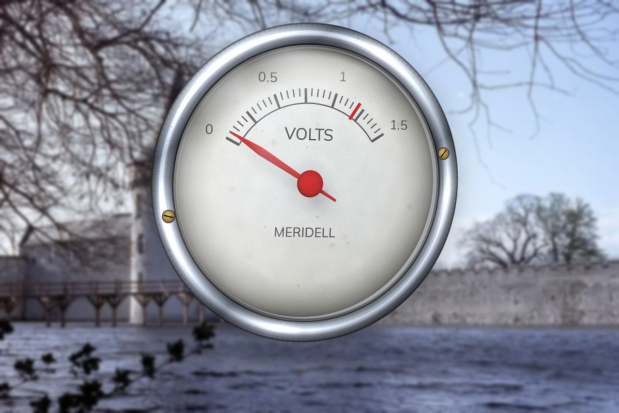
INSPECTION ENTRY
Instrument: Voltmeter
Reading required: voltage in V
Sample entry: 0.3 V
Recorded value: 0.05 V
